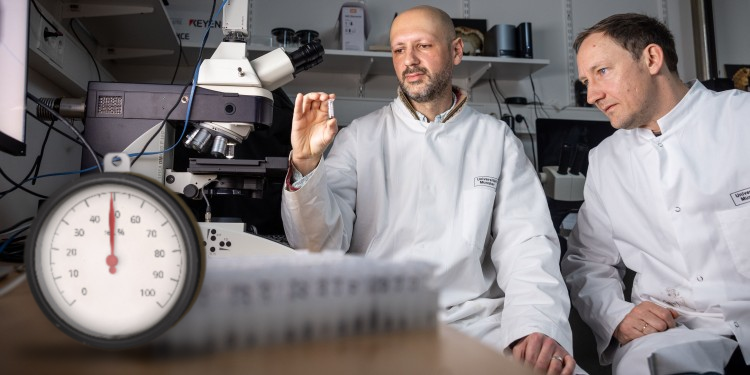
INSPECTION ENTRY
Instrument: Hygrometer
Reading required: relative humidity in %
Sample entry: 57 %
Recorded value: 50 %
